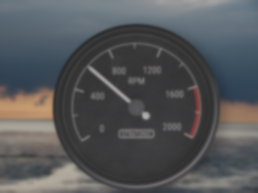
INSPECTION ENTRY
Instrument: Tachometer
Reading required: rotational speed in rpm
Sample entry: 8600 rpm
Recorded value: 600 rpm
